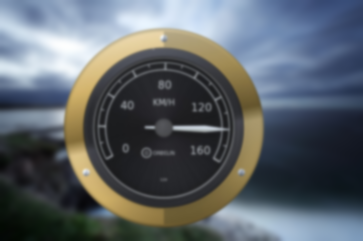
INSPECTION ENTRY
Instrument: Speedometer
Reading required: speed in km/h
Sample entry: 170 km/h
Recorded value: 140 km/h
